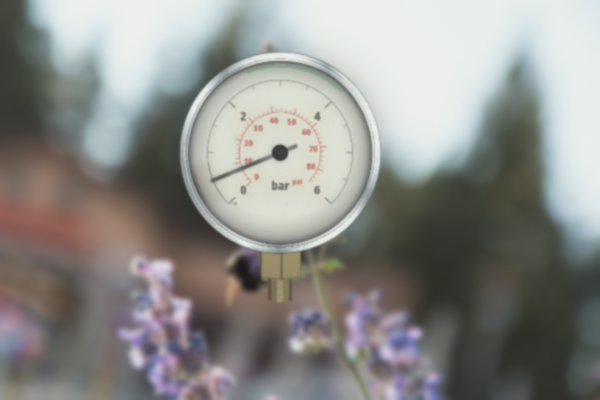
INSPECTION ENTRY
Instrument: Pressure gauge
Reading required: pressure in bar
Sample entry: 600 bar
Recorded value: 0.5 bar
